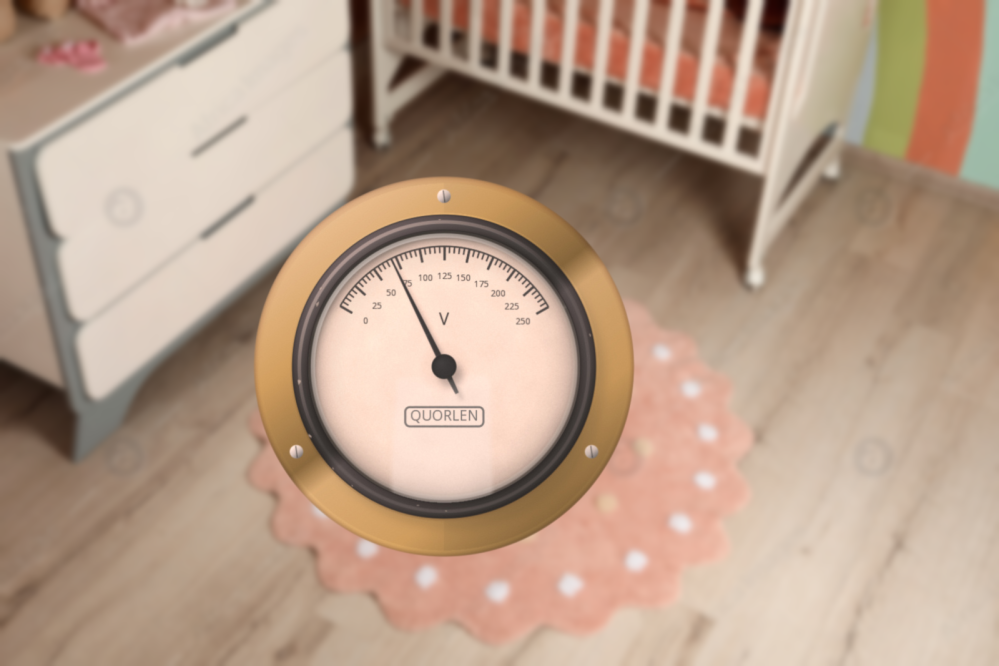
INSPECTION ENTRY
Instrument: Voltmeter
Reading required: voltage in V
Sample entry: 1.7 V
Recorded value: 70 V
